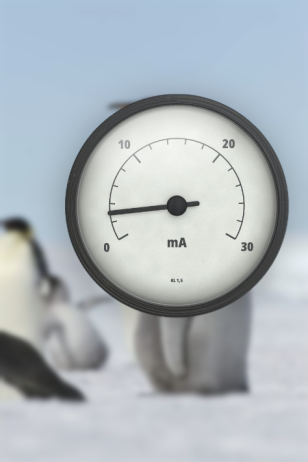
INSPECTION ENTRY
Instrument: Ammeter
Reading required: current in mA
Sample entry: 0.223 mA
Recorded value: 3 mA
